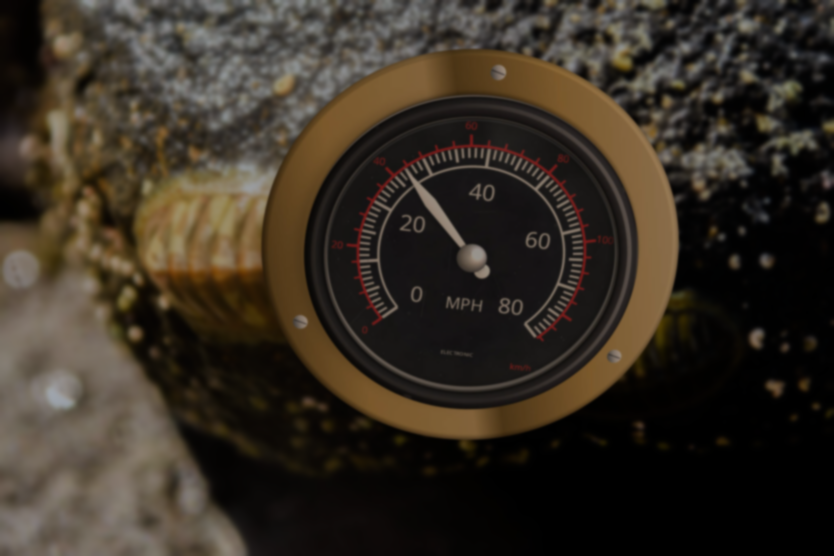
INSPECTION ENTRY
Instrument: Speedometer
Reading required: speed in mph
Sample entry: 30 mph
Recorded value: 27 mph
